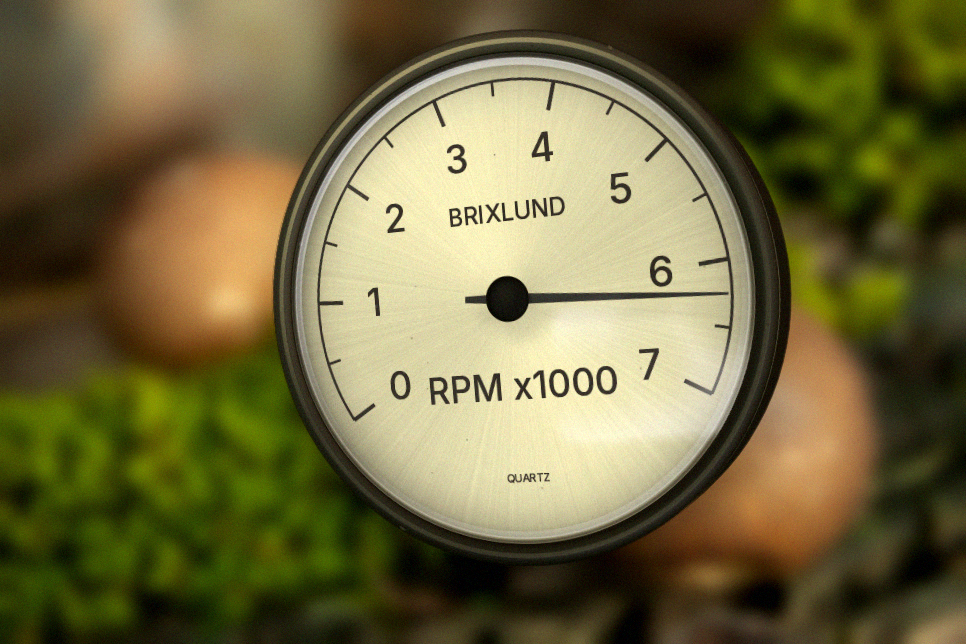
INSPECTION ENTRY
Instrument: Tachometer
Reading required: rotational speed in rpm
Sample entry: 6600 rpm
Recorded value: 6250 rpm
